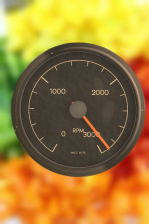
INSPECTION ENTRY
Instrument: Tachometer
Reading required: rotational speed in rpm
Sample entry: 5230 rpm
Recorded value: 2900 rpm
